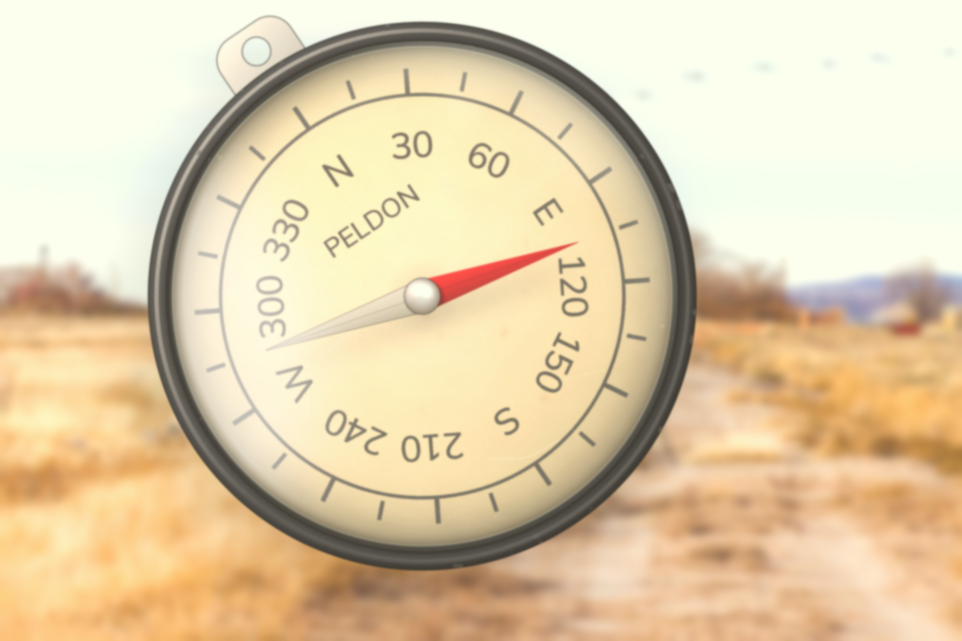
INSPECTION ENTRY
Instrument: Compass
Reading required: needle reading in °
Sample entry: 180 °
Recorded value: 105 °
